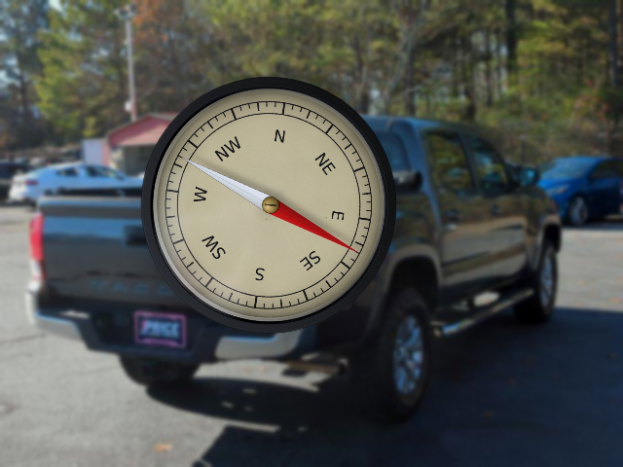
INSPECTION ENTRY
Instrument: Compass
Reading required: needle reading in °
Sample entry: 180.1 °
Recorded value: 110 °
